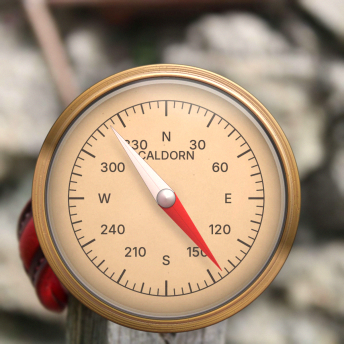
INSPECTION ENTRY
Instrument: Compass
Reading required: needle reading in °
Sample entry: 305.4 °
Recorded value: 142.5 °
